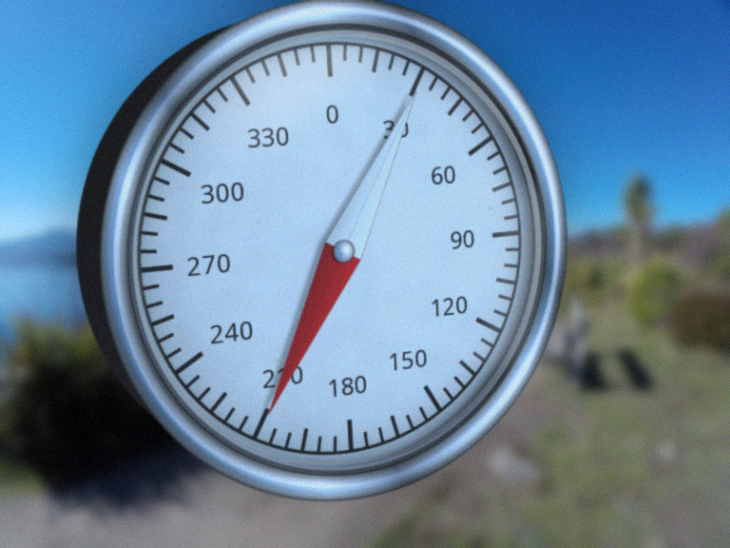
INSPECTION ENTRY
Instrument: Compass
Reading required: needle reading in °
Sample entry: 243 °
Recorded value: 210 °
